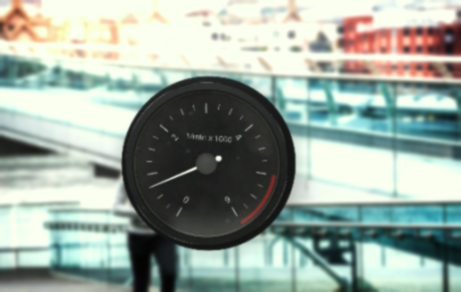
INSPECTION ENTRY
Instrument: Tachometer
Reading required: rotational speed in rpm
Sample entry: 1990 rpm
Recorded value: 750 rpm
